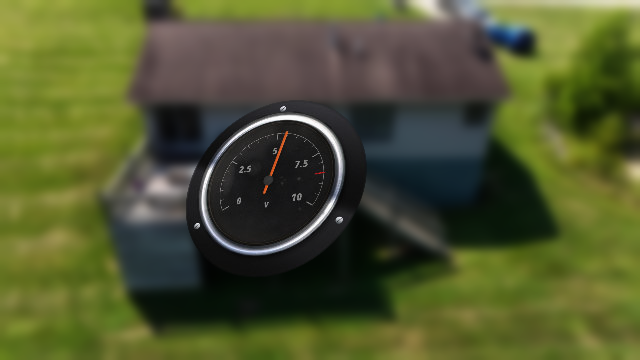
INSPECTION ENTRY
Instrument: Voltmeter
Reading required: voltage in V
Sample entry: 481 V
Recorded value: 5.5 V
